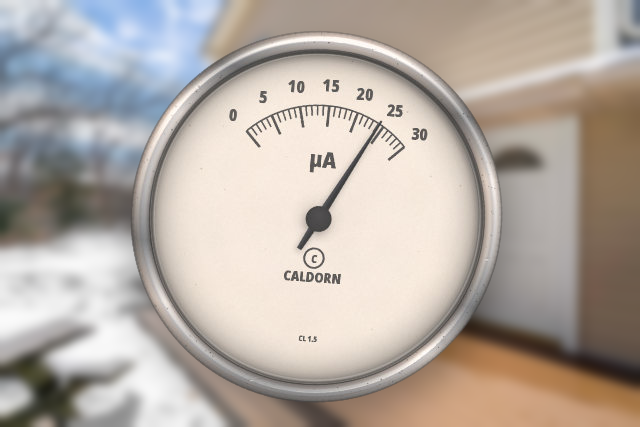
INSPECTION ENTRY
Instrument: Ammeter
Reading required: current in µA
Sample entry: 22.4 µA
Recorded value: 24 µA
